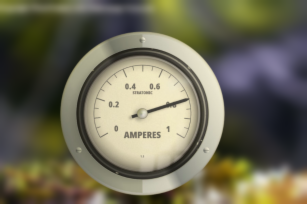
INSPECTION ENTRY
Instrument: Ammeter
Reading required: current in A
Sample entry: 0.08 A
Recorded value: 0.8 A
